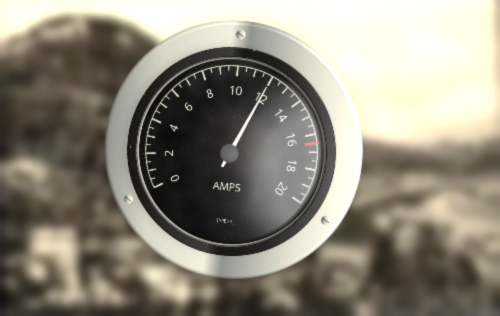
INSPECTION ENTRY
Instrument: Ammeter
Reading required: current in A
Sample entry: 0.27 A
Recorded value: 12 A
